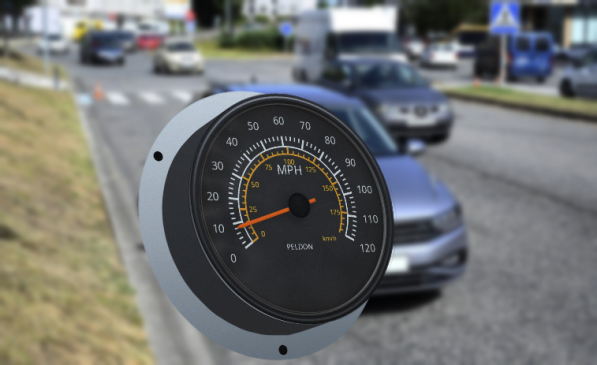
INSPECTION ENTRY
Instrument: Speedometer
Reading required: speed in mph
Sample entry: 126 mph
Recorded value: 8 mph
